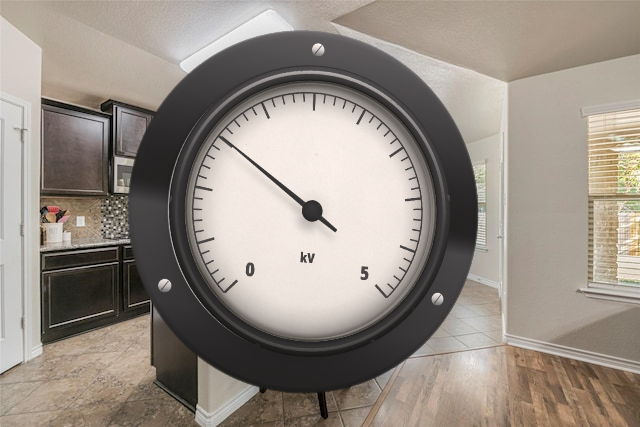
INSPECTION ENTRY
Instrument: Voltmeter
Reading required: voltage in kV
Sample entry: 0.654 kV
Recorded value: 1.5 kV
